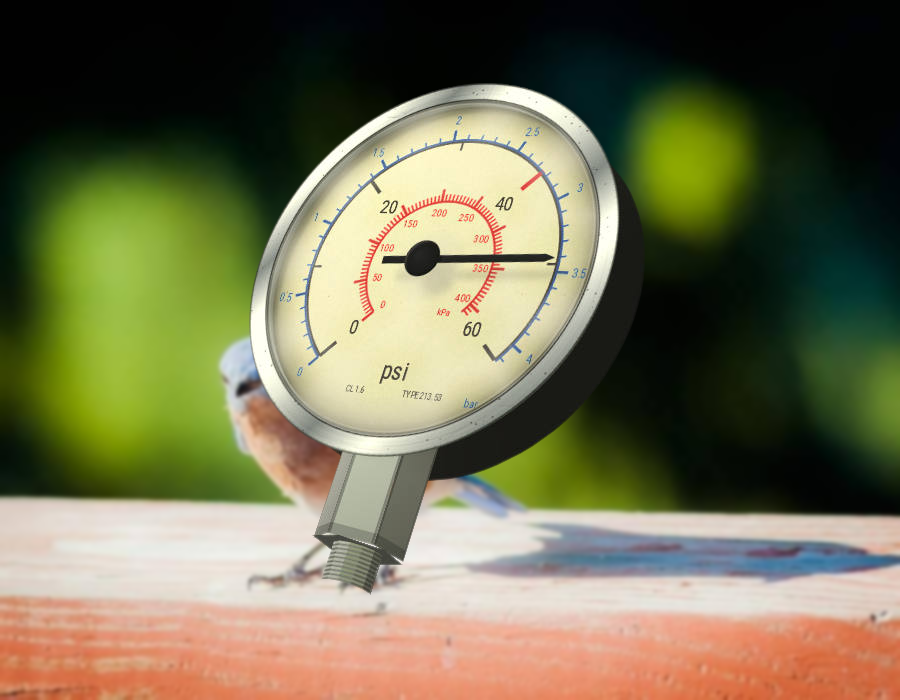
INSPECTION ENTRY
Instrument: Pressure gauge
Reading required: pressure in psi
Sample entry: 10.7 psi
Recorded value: 50 psi
